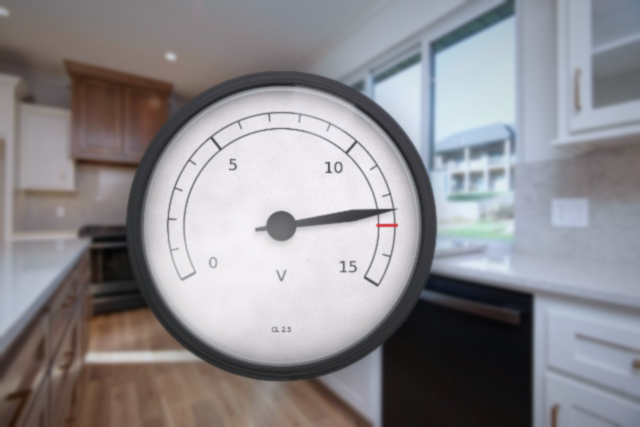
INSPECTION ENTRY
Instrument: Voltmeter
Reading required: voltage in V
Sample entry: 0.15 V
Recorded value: 12.5 V
